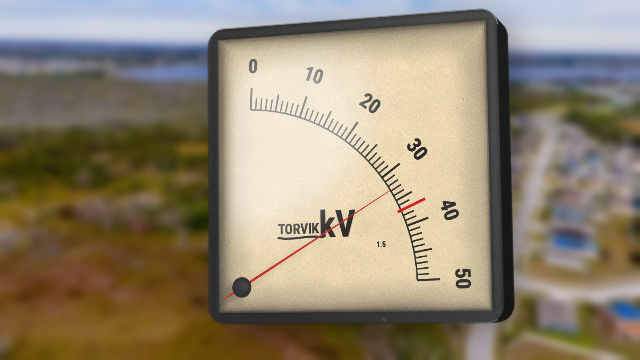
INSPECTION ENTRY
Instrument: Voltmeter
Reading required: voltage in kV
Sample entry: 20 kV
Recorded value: 33 kV
